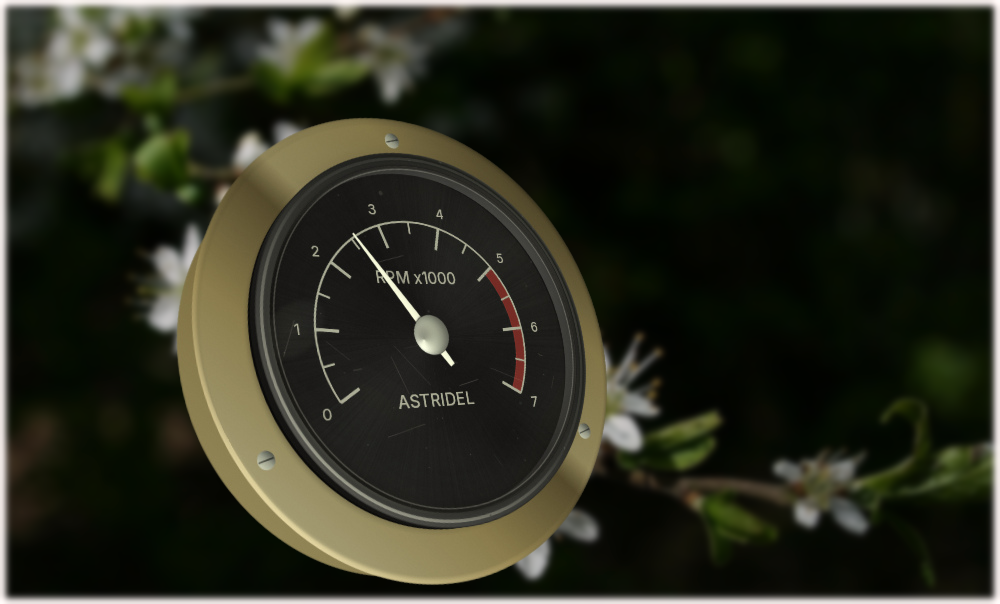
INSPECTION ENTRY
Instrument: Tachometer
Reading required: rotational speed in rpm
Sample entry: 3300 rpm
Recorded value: 2500 rpm
